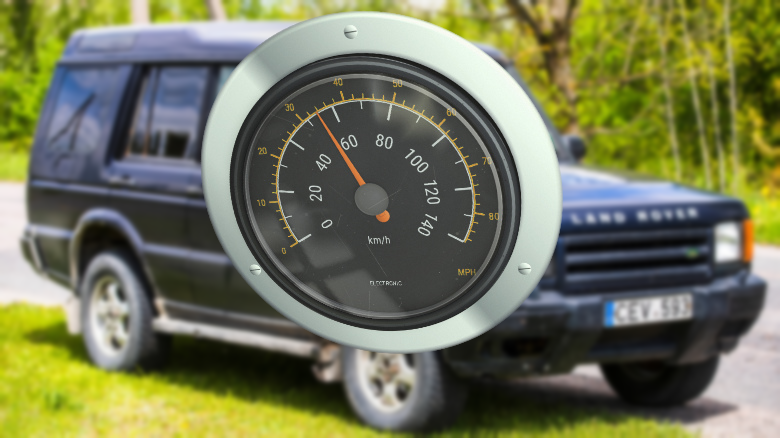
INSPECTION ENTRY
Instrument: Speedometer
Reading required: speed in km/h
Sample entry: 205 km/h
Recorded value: 55 km/h
